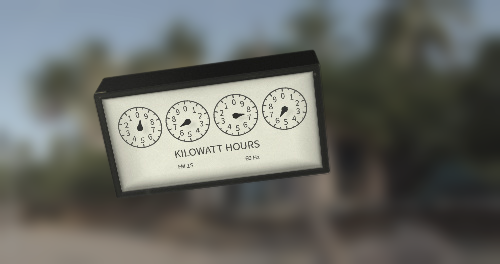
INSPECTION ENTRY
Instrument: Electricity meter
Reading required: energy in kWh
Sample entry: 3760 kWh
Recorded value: 9676 kWh
